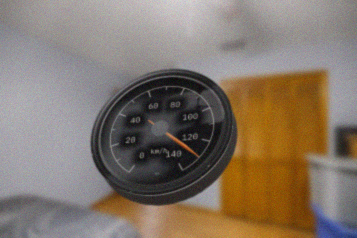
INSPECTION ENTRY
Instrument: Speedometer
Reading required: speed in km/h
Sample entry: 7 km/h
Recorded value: 130 km/h
